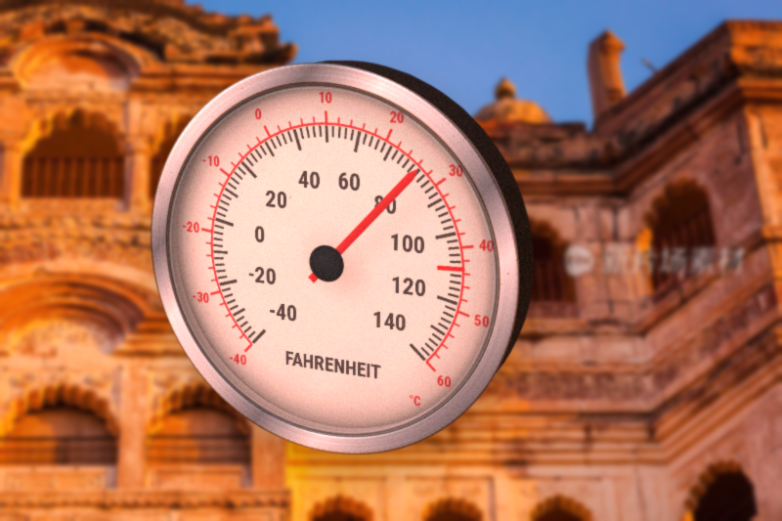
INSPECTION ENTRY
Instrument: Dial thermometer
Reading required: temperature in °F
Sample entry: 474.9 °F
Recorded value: 80 °F
